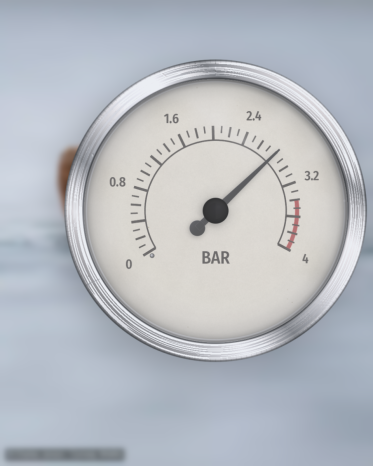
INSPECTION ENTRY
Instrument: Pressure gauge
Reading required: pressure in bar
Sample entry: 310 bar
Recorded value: 2.8 bar
